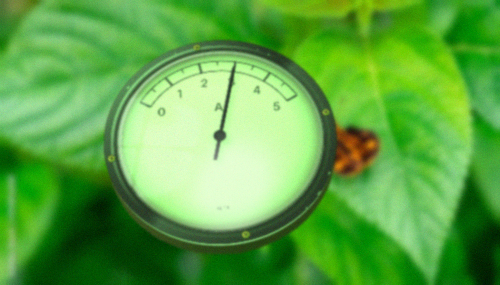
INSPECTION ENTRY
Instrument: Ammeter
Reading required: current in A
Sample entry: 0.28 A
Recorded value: 3 A
